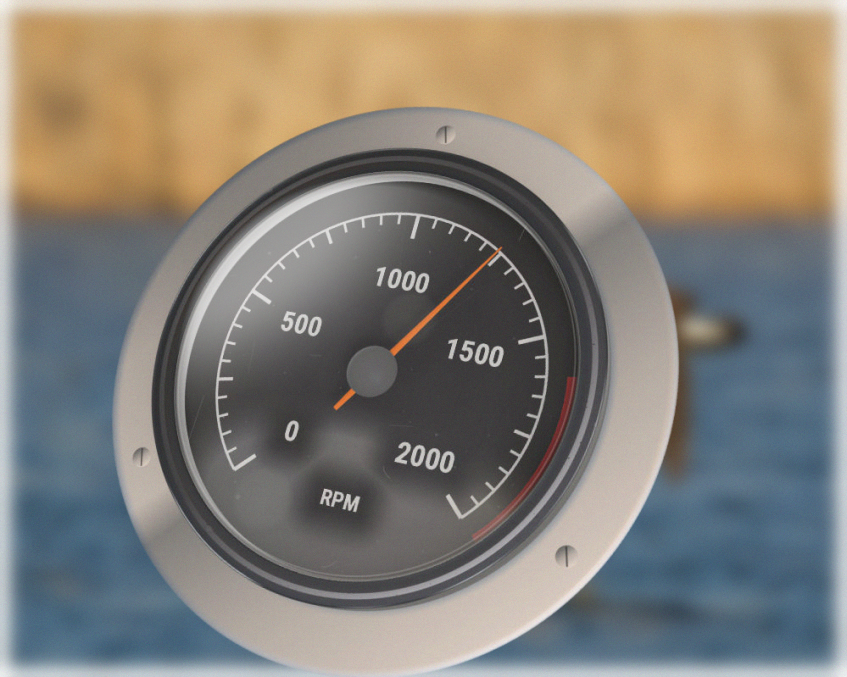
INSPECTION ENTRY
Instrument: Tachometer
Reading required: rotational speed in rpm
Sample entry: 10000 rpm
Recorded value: 1250 rpm
